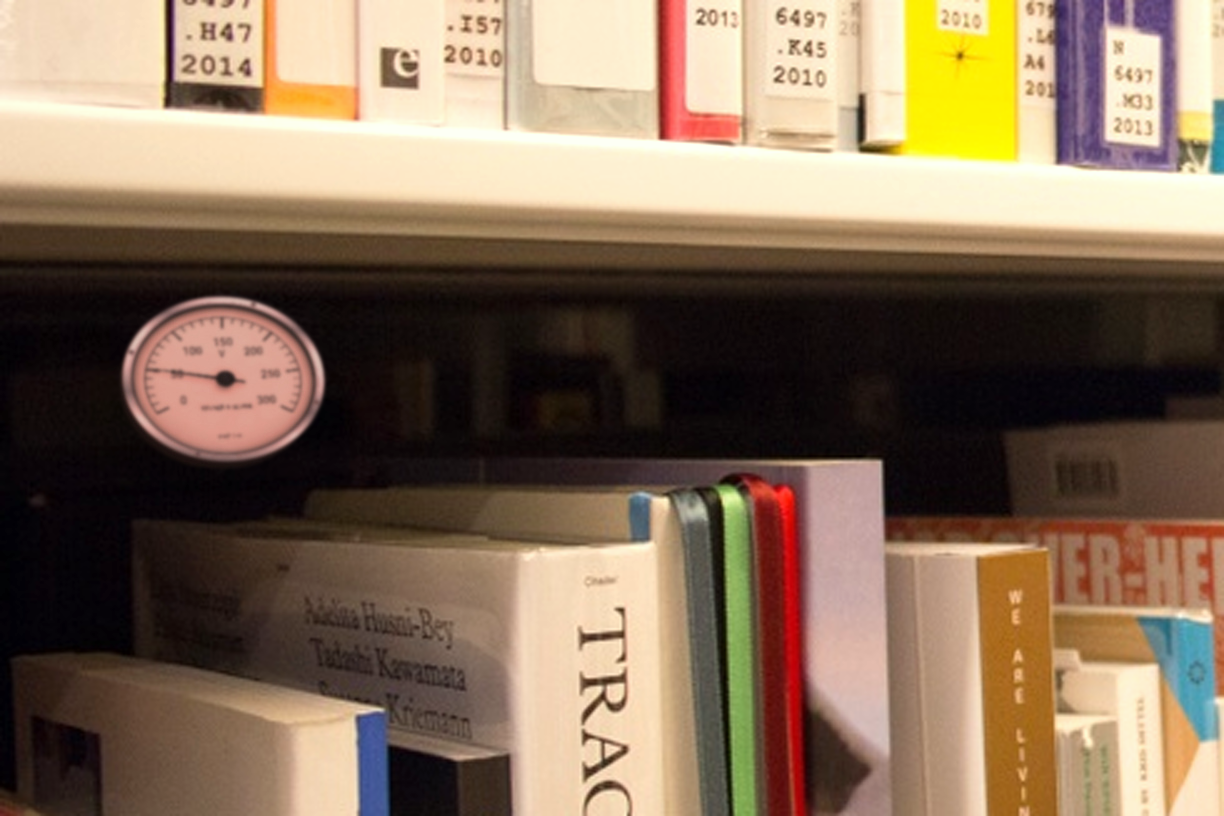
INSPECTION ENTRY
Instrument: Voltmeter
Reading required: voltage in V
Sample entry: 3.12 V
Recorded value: 50 V
